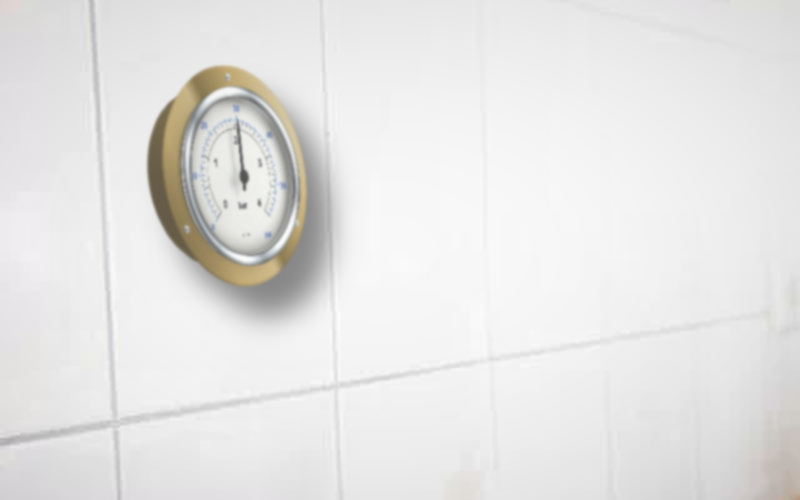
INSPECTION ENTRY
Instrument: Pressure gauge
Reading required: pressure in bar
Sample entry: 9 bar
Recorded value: 2 bar
